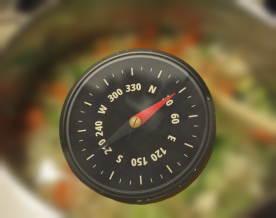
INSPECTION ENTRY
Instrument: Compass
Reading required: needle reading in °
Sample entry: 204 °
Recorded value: 30 °
